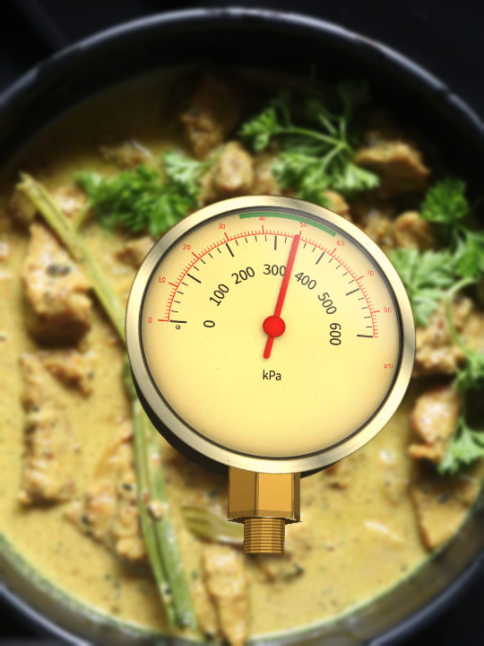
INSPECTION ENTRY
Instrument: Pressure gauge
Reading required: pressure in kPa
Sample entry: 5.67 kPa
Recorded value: 340 kPa
